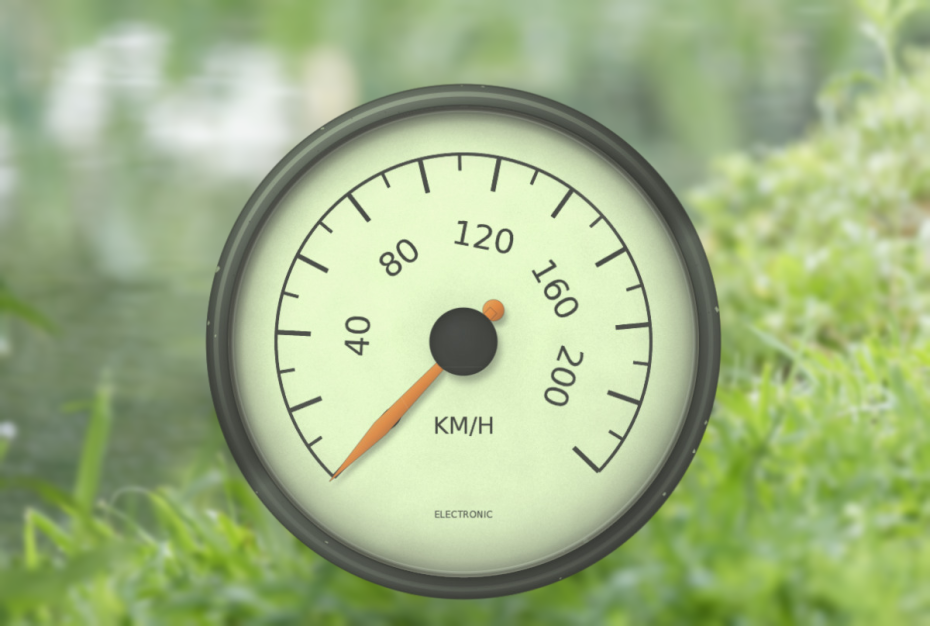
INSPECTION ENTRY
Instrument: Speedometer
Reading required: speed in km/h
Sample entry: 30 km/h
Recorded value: 0 km/h
